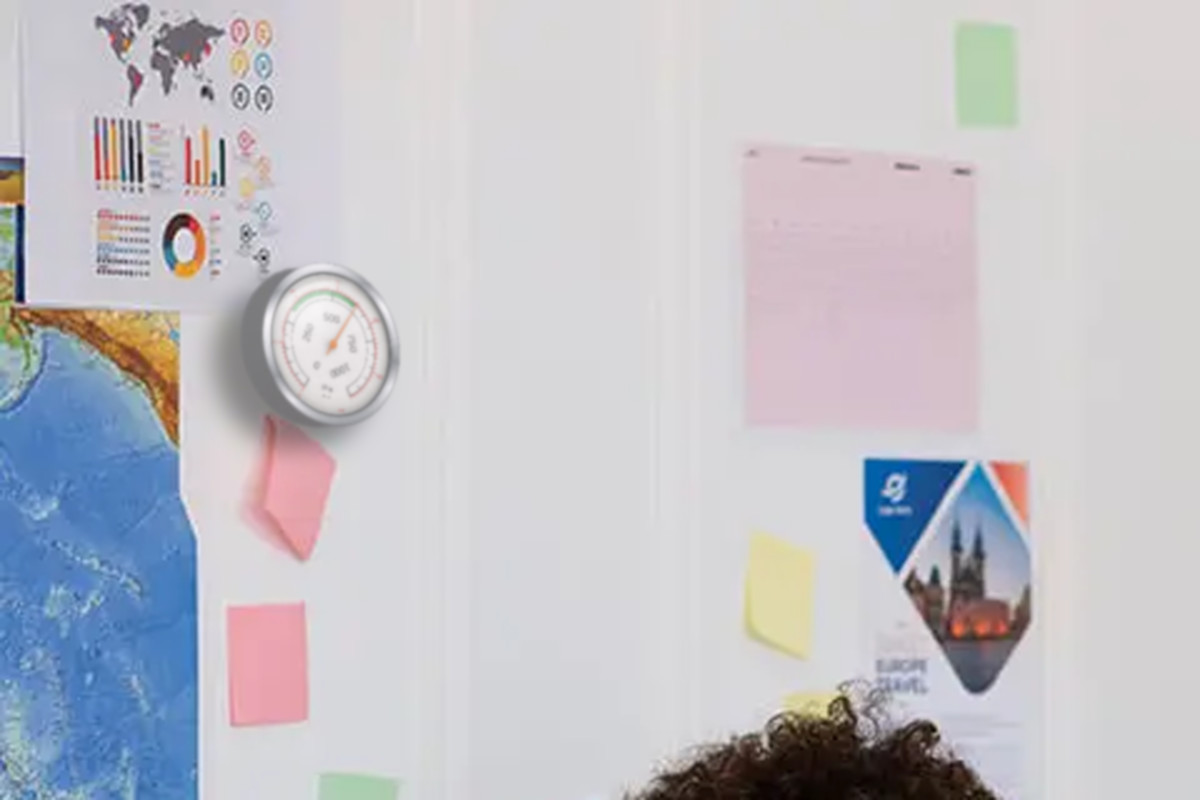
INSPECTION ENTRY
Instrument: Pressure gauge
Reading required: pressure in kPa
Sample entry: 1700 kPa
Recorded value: 600 kPa
